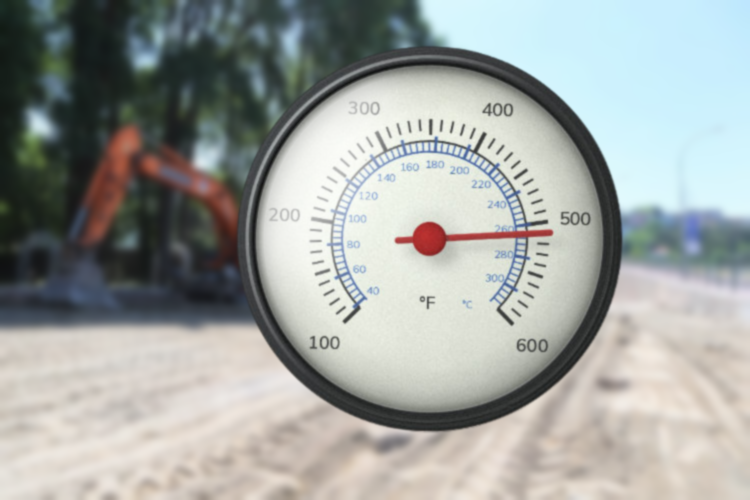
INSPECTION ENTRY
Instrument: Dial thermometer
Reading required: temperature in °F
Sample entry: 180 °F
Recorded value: 510 °F
